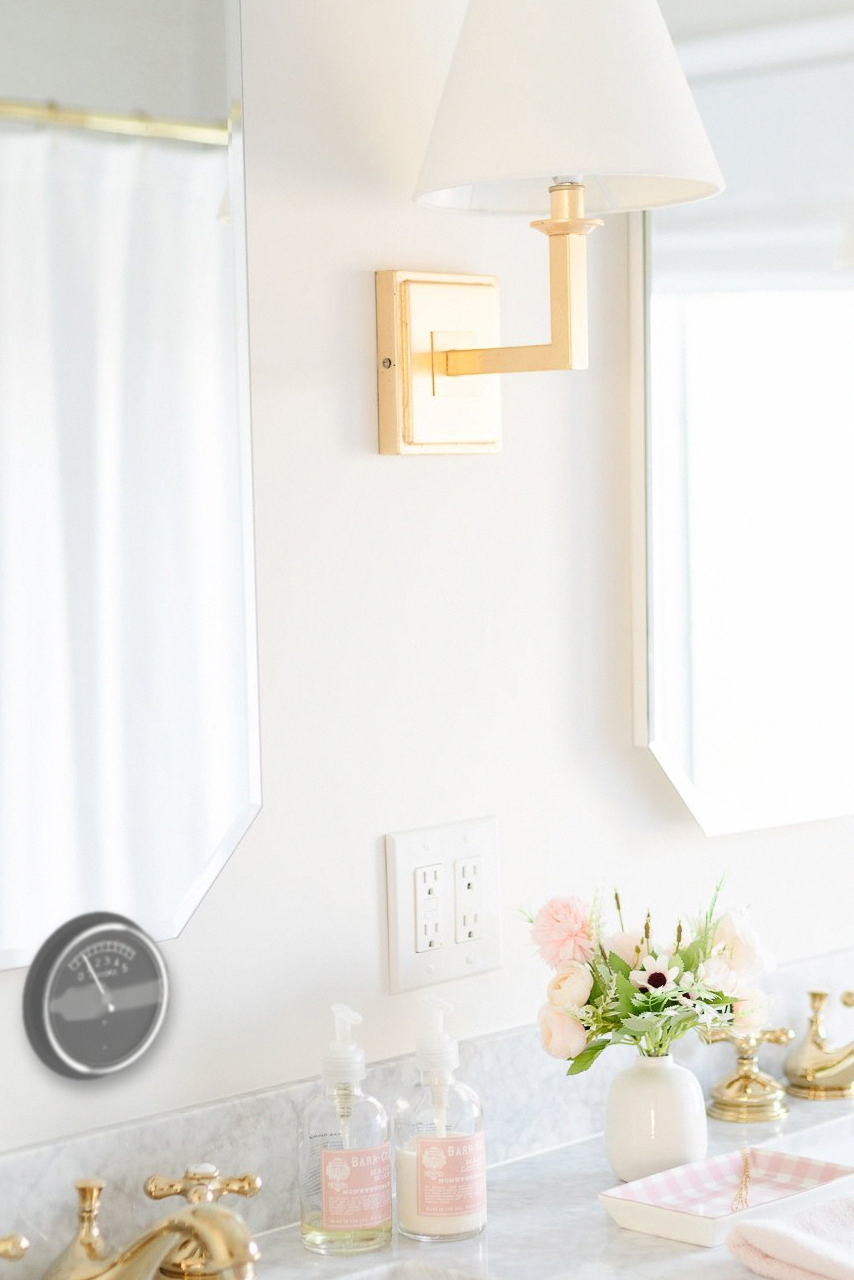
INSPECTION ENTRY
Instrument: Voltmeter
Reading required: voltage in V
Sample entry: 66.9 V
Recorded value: 1 V
